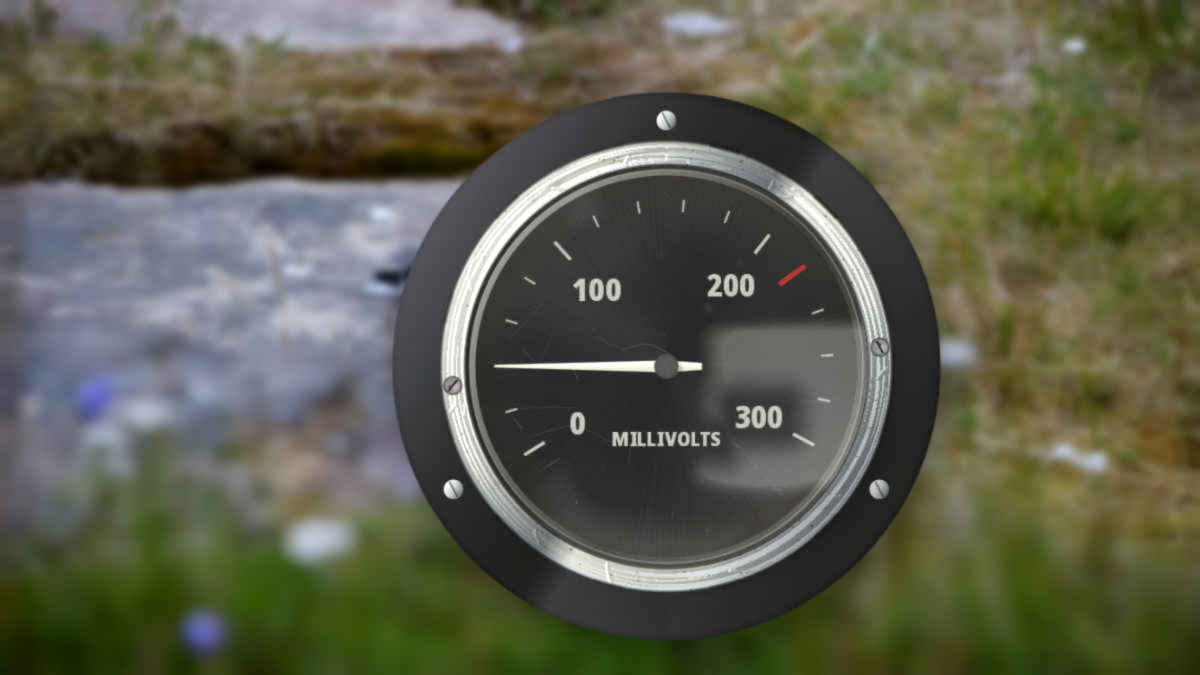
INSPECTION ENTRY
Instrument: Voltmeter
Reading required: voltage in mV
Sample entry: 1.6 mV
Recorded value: 40 mV
